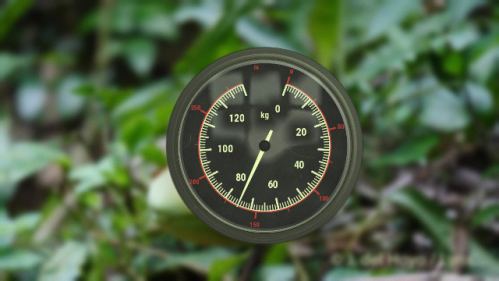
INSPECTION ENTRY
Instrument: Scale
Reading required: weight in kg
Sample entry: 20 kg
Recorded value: 75 kg
